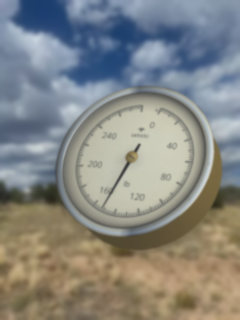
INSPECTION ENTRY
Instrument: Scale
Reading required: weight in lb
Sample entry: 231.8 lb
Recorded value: 150 lb
